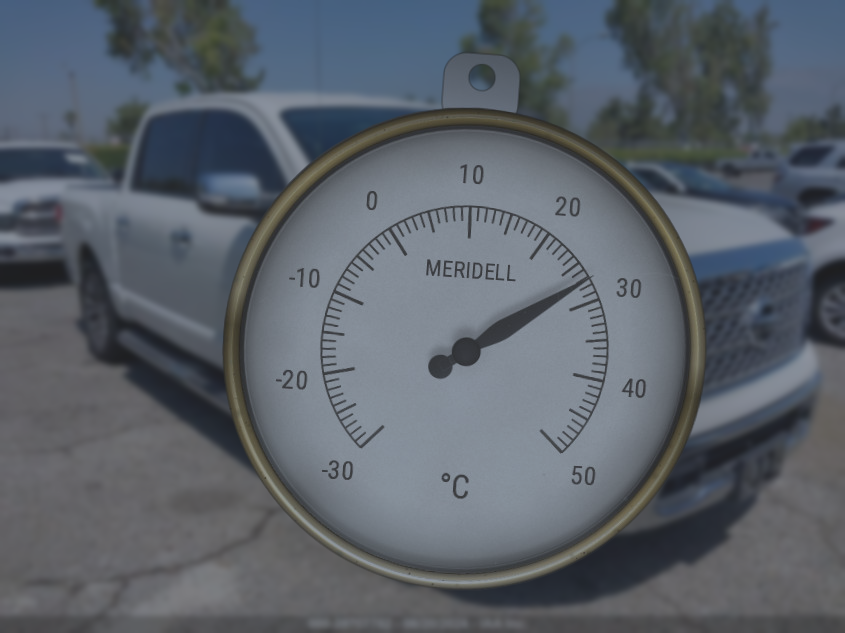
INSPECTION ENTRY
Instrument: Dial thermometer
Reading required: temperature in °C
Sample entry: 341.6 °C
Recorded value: 27 °C
